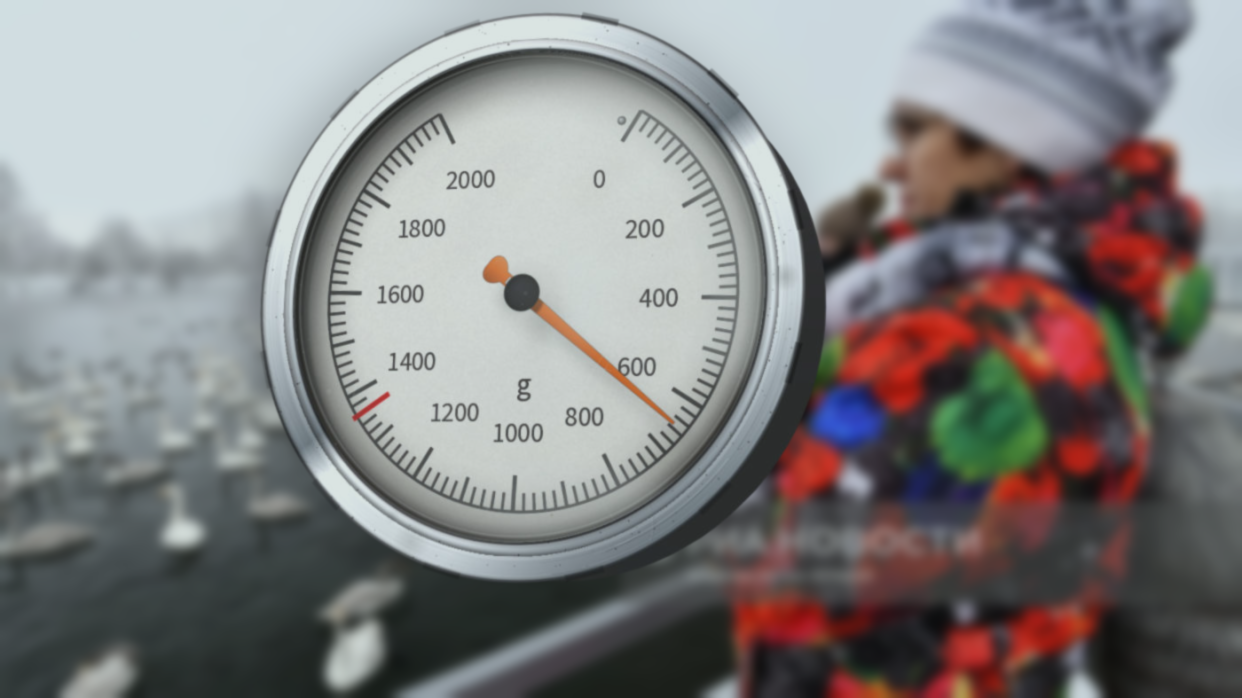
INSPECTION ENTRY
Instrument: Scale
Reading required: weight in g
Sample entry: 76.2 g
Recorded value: 650 g
